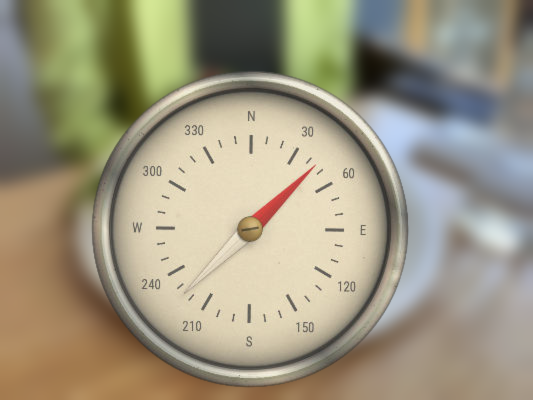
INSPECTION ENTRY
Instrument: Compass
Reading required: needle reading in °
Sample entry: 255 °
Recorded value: 45 °
